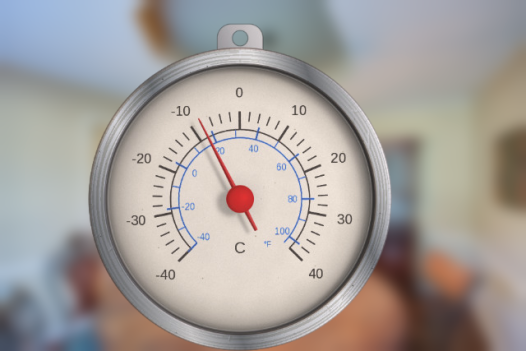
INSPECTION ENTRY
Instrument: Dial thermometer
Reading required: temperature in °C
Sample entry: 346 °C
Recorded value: -8 °C
